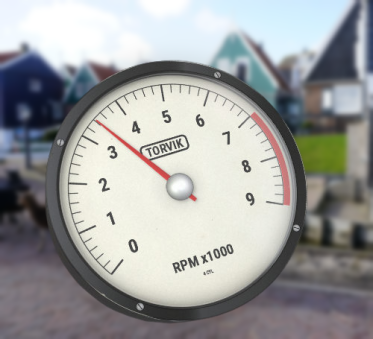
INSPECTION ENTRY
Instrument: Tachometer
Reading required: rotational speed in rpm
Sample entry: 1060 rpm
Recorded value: 3400 rpm
